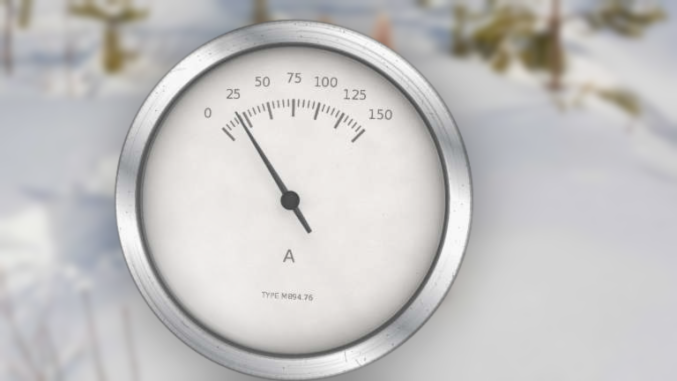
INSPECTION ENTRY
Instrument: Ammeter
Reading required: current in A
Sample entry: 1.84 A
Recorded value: 20 A
